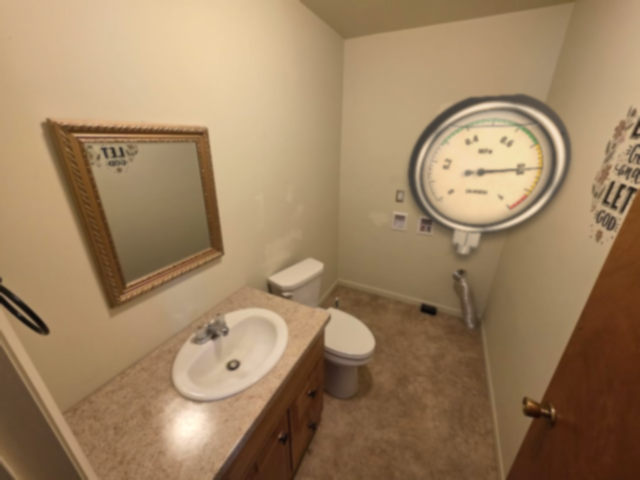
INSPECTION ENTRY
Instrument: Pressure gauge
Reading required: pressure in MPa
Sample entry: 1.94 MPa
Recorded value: 0.8 MPa
